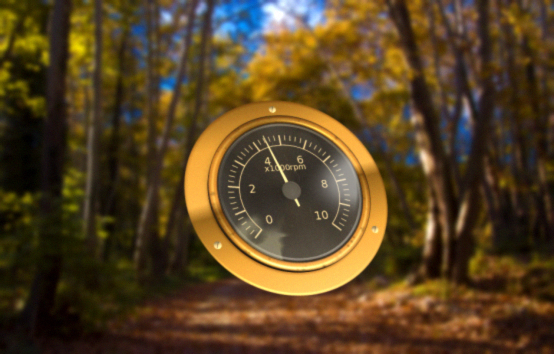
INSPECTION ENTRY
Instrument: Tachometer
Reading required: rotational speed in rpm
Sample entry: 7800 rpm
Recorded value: 4400 rpm
